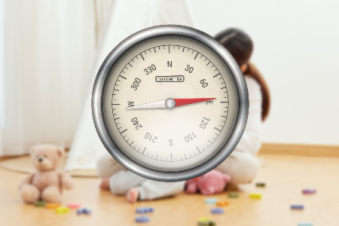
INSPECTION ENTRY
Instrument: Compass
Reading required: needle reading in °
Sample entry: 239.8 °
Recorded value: 85 °
